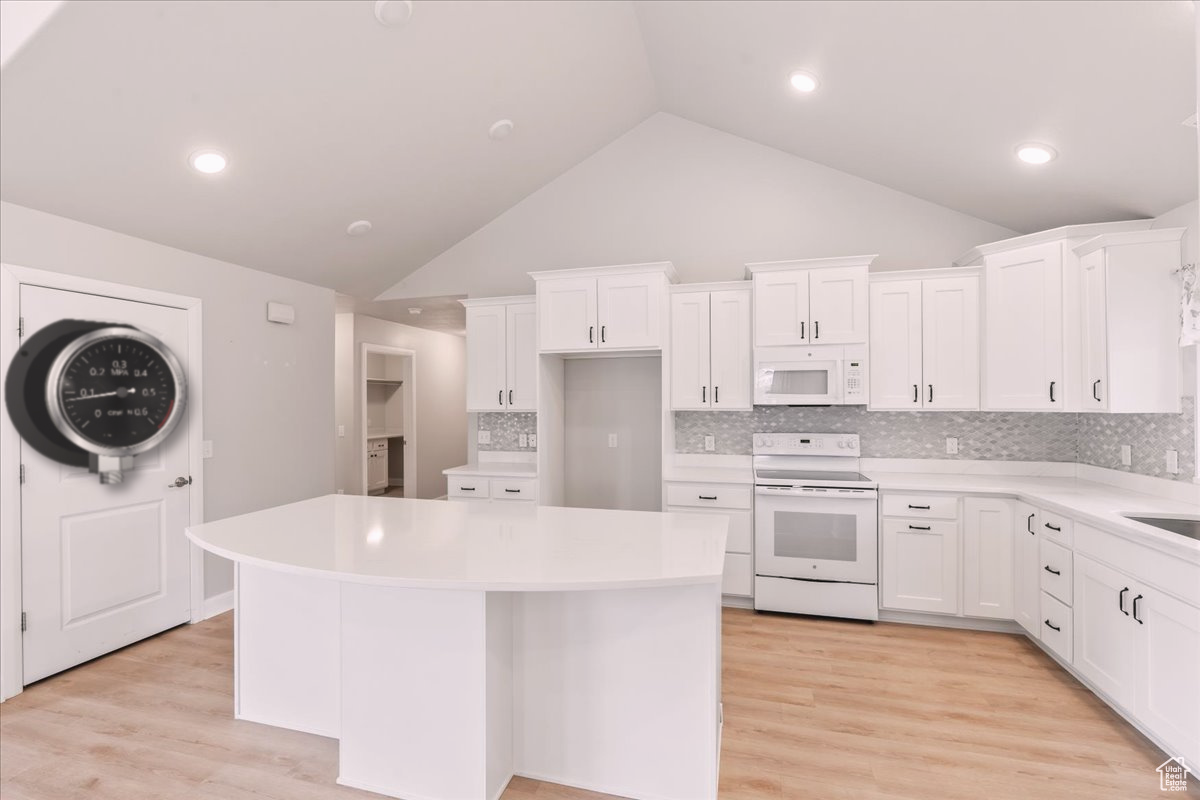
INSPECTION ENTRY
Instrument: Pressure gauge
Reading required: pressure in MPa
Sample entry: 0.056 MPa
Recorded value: 0.08 MPa
